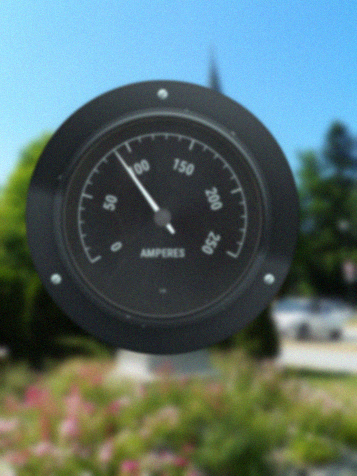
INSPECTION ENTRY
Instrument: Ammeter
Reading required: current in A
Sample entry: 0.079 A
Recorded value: 90 A
